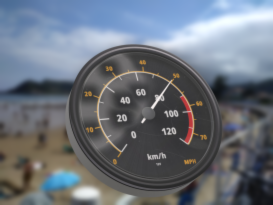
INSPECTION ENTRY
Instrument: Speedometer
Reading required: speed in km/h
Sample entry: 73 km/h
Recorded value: 80 km/h
